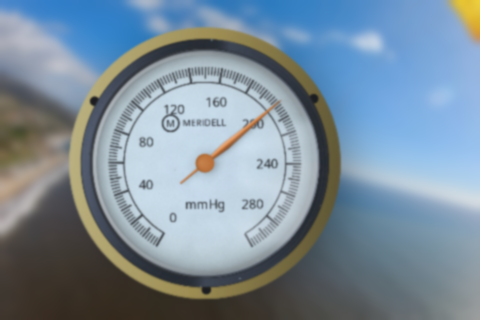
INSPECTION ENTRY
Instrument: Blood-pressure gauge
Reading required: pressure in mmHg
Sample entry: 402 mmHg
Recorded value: 200 mmHg
